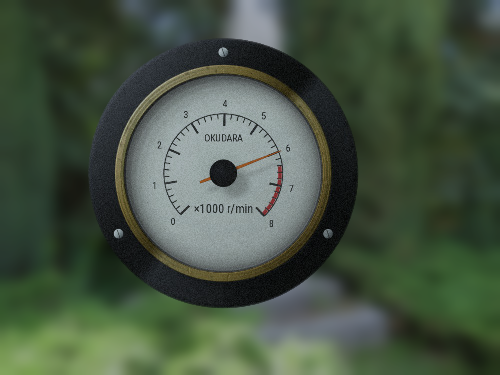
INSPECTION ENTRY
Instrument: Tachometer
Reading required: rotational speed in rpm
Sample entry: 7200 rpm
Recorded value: 6000 rpm
